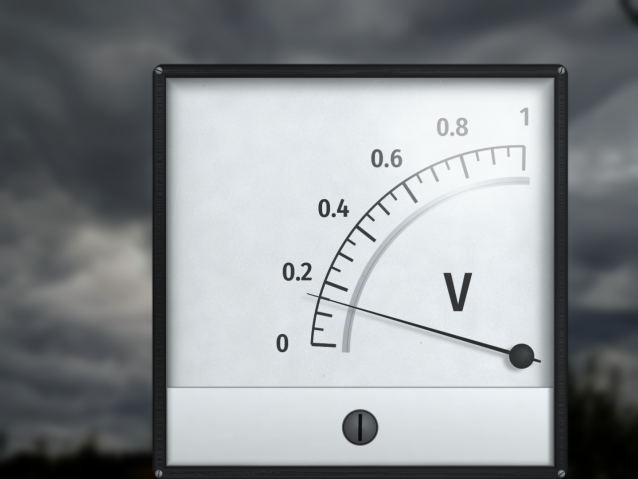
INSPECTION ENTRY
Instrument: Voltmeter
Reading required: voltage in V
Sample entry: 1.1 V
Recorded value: 0.15 V
